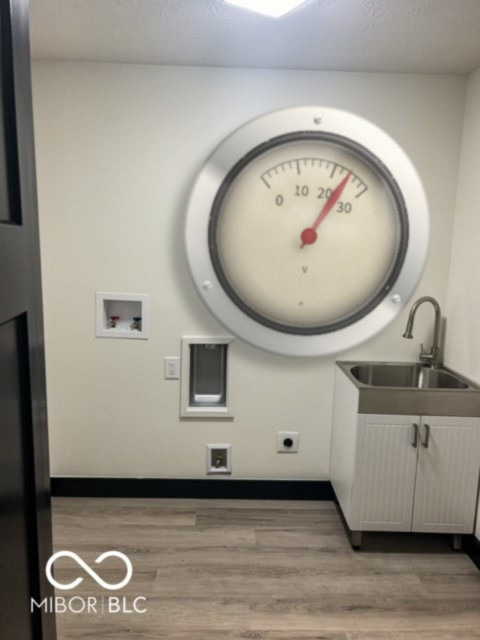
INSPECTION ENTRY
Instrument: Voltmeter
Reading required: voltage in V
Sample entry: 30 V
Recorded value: 24 V
